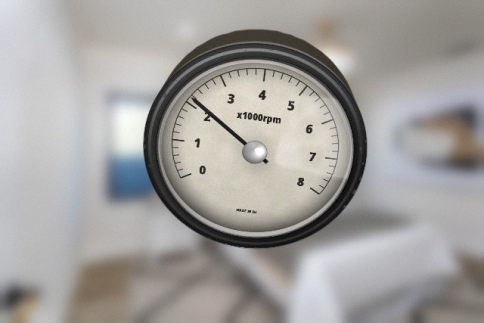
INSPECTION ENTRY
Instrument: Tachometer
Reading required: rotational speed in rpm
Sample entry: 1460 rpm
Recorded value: 2200 rpm
